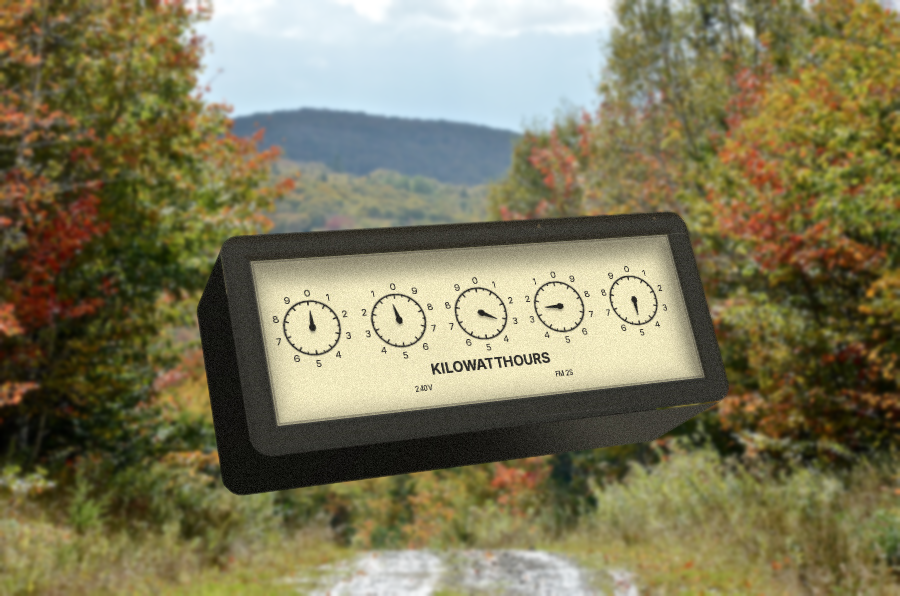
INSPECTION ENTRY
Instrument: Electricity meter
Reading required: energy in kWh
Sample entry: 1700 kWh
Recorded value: 325 kWh
